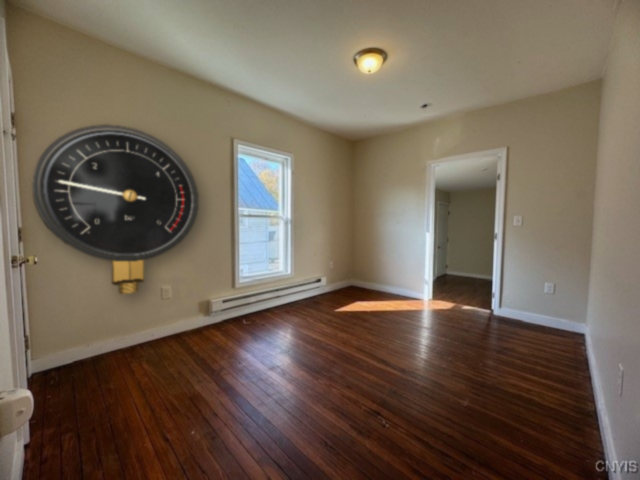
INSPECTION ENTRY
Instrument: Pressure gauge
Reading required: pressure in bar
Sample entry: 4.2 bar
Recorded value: 1.2 bar
